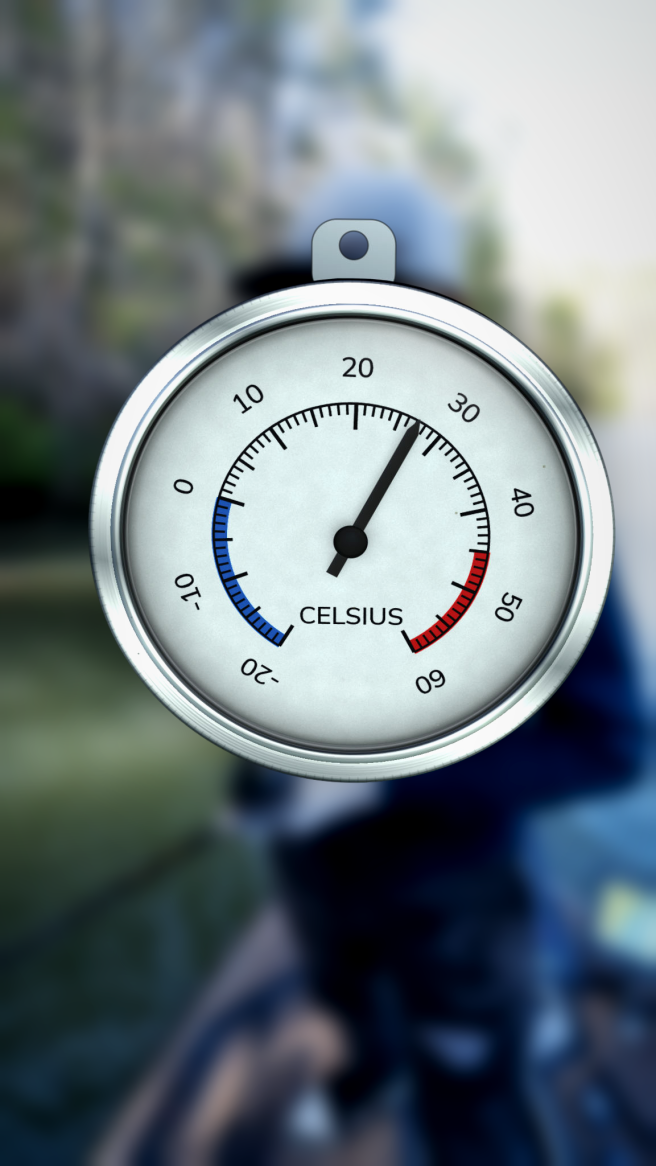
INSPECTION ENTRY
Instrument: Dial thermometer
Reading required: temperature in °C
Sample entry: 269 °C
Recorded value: 27 °C
